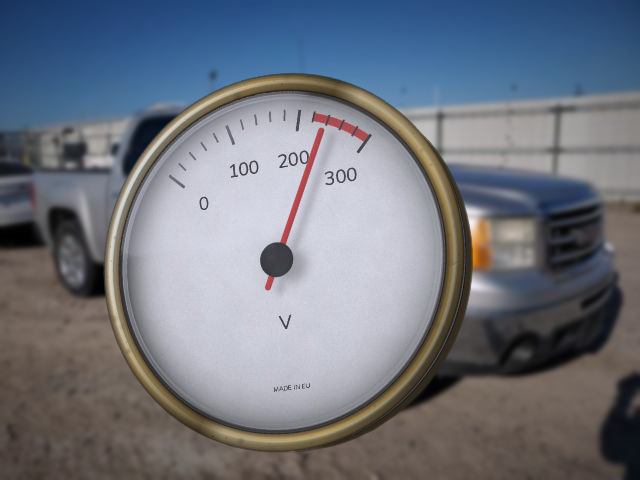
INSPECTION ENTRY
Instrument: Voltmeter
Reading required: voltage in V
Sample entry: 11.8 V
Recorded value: 240 V
